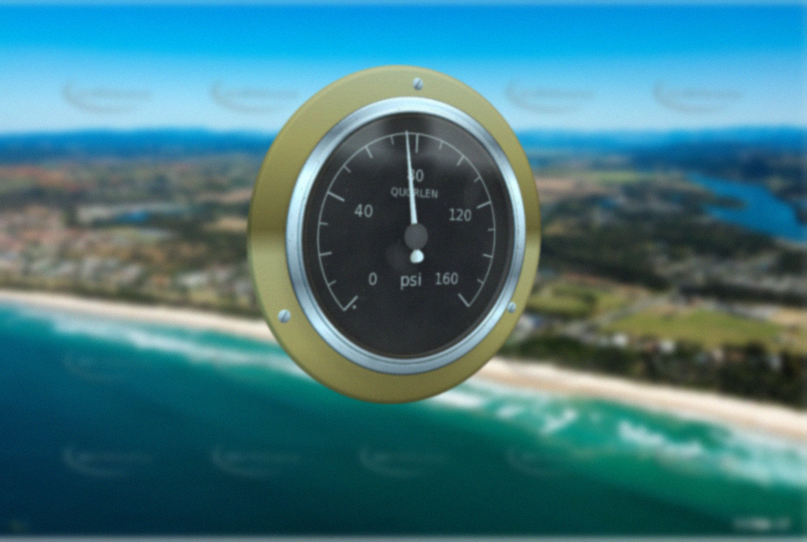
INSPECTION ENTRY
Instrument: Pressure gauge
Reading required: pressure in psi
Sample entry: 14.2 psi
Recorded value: 75 psi
